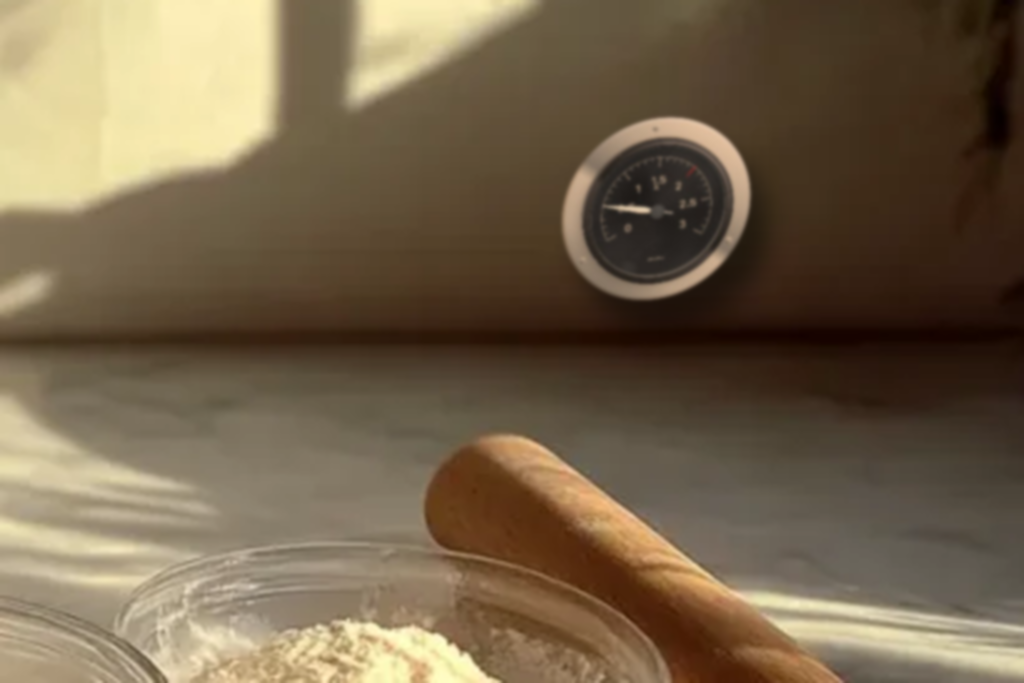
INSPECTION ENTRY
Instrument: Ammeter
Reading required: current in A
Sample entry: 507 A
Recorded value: 0.5 A
